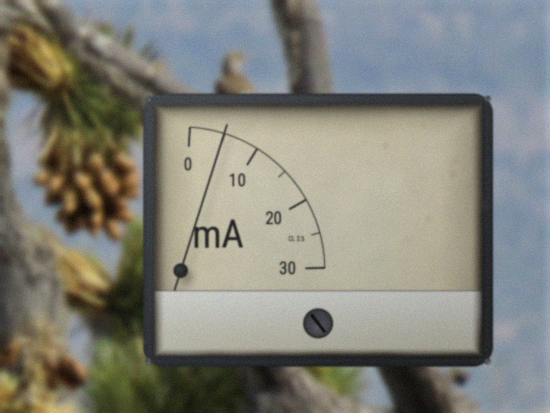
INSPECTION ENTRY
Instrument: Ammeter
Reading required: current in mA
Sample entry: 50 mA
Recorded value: 5 mA
